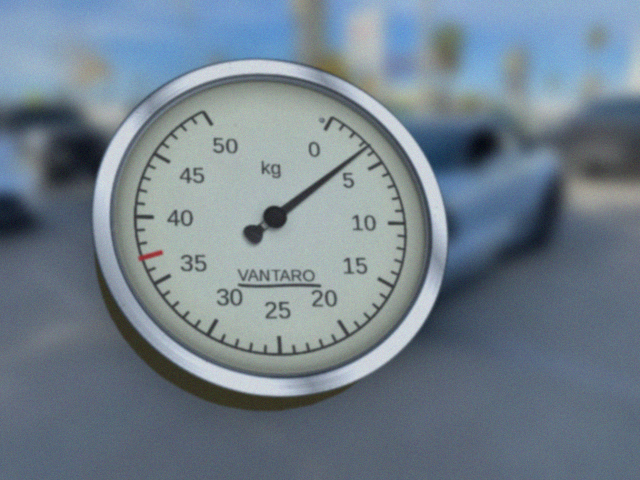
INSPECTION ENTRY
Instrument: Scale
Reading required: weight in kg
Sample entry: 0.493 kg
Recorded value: 3.5 kg
